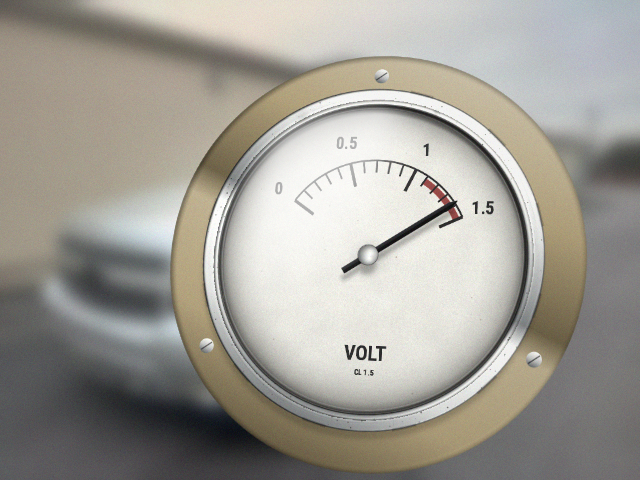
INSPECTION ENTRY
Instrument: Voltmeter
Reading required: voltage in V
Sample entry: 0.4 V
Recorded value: 1.4 V
